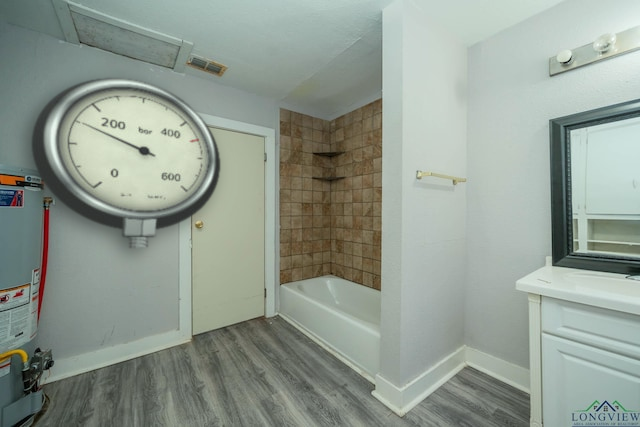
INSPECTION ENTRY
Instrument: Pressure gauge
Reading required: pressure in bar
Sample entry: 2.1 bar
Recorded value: 150 bar
